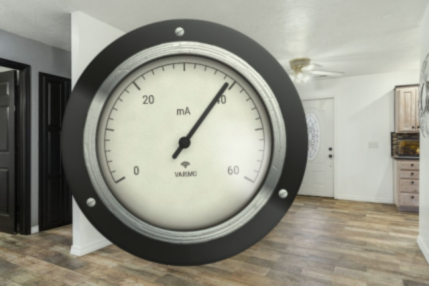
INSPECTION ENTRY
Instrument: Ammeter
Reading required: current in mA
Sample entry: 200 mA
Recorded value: 39 mA
